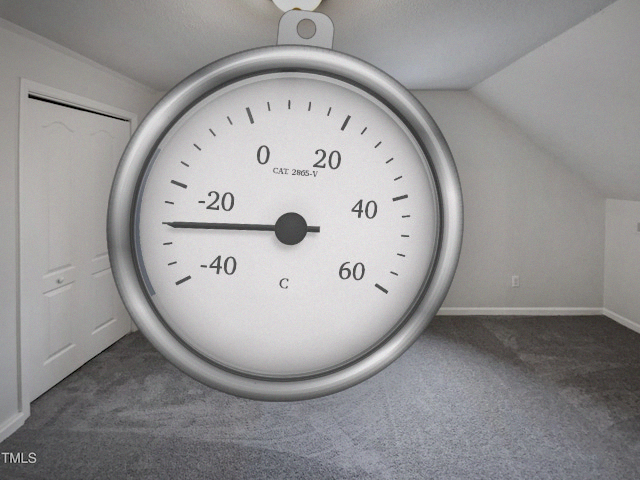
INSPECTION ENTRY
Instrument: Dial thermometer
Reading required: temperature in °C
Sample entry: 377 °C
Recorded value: -28 °C
